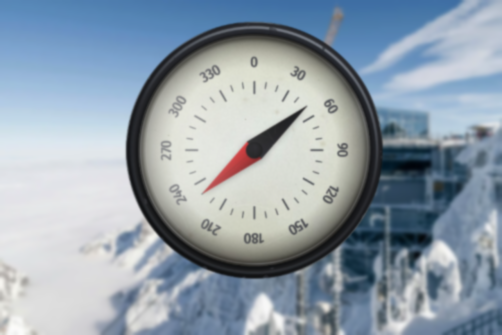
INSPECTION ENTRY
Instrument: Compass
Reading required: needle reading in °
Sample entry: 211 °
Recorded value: 230 °
